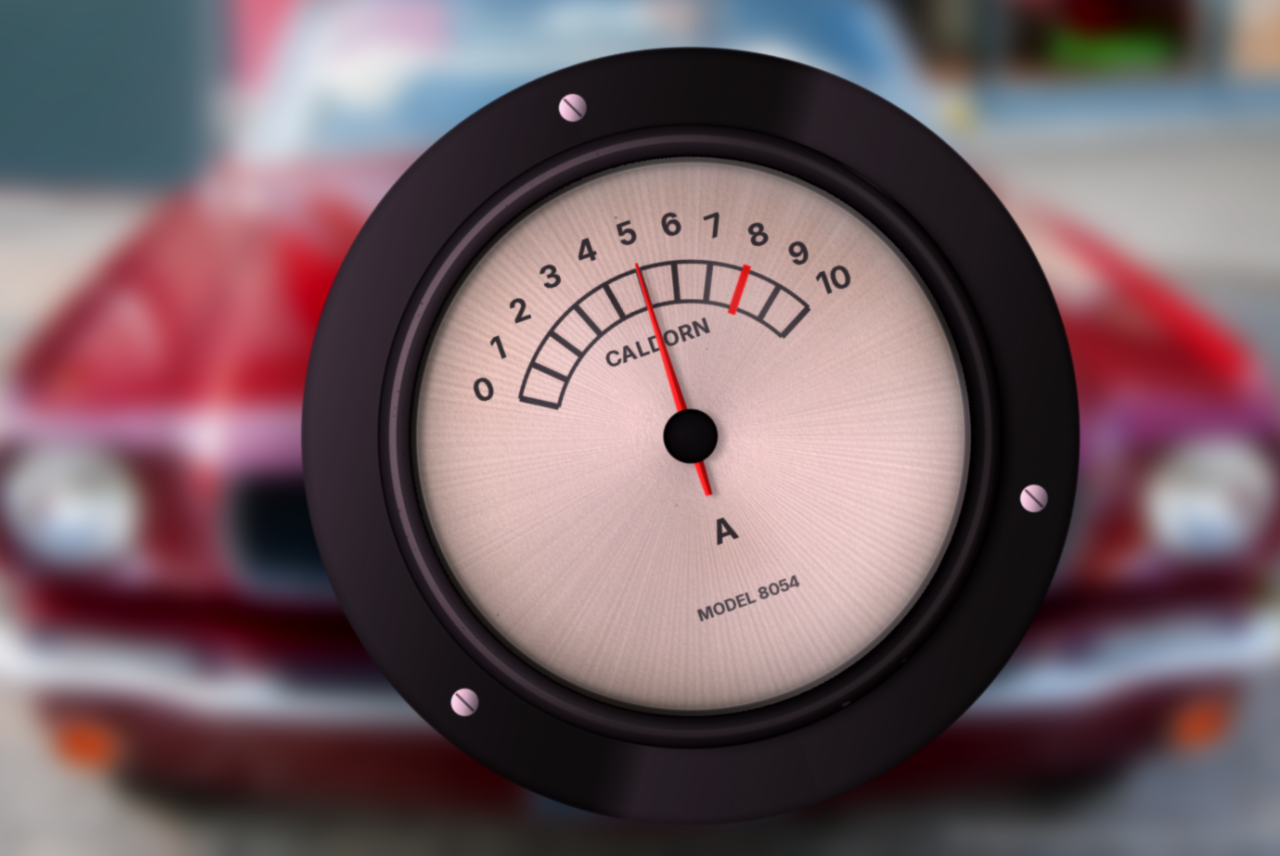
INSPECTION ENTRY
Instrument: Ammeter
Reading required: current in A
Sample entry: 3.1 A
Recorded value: 5 A
